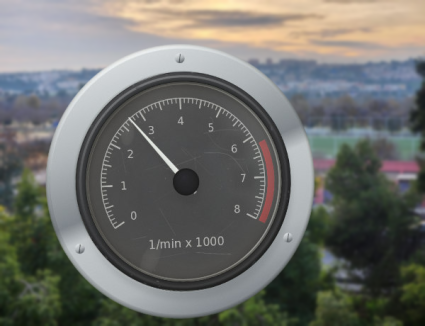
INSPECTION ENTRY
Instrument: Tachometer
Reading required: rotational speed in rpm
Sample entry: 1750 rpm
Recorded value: 2700 rpm
